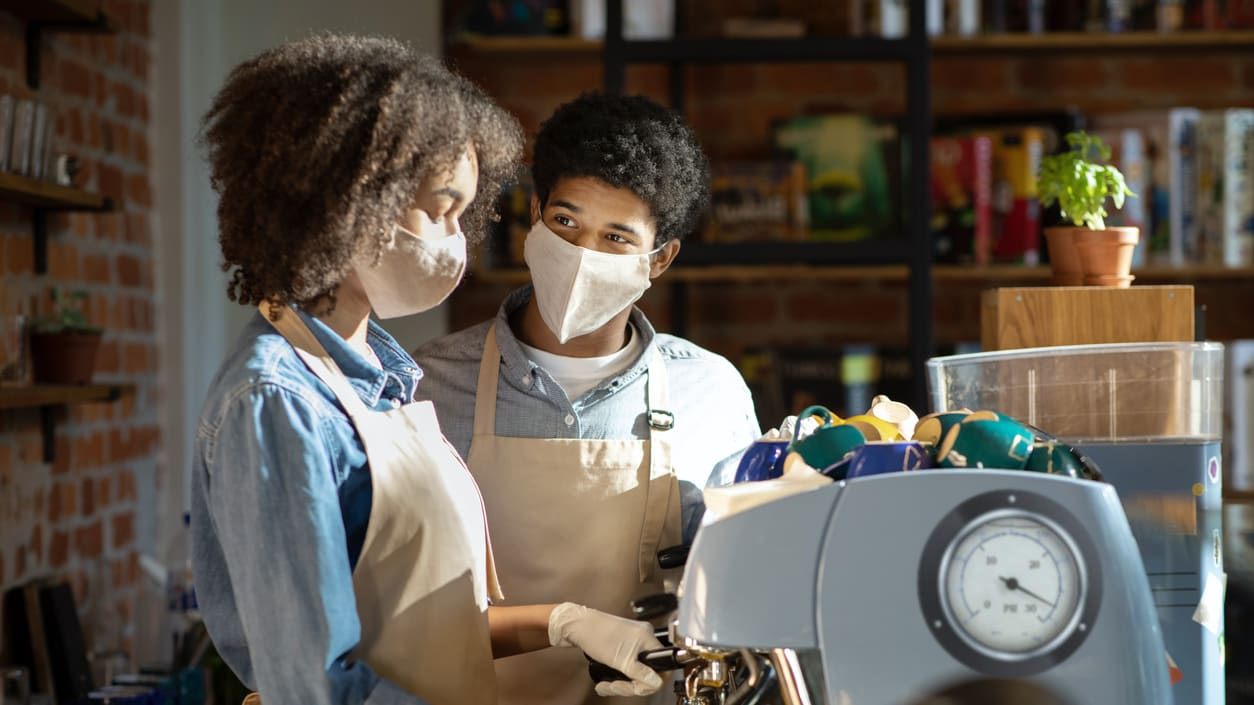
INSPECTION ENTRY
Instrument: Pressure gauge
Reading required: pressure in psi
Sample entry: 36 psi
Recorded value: 27.5 psi
